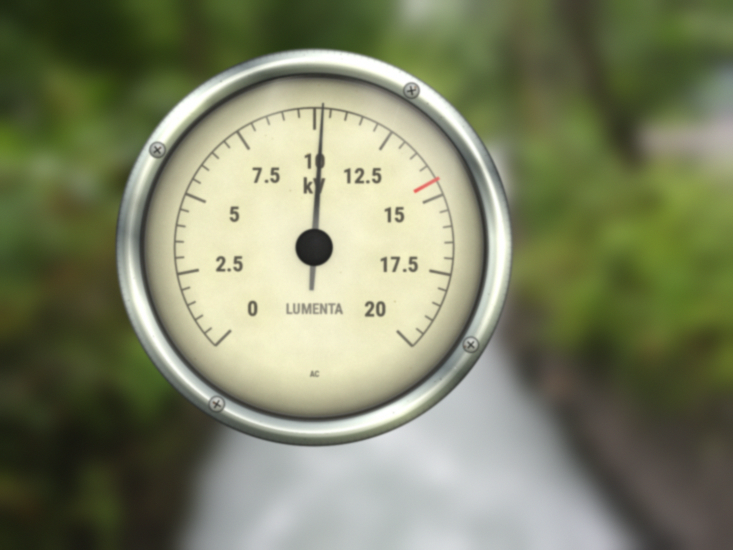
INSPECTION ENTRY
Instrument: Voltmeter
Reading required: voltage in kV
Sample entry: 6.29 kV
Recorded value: 10.25 kV
